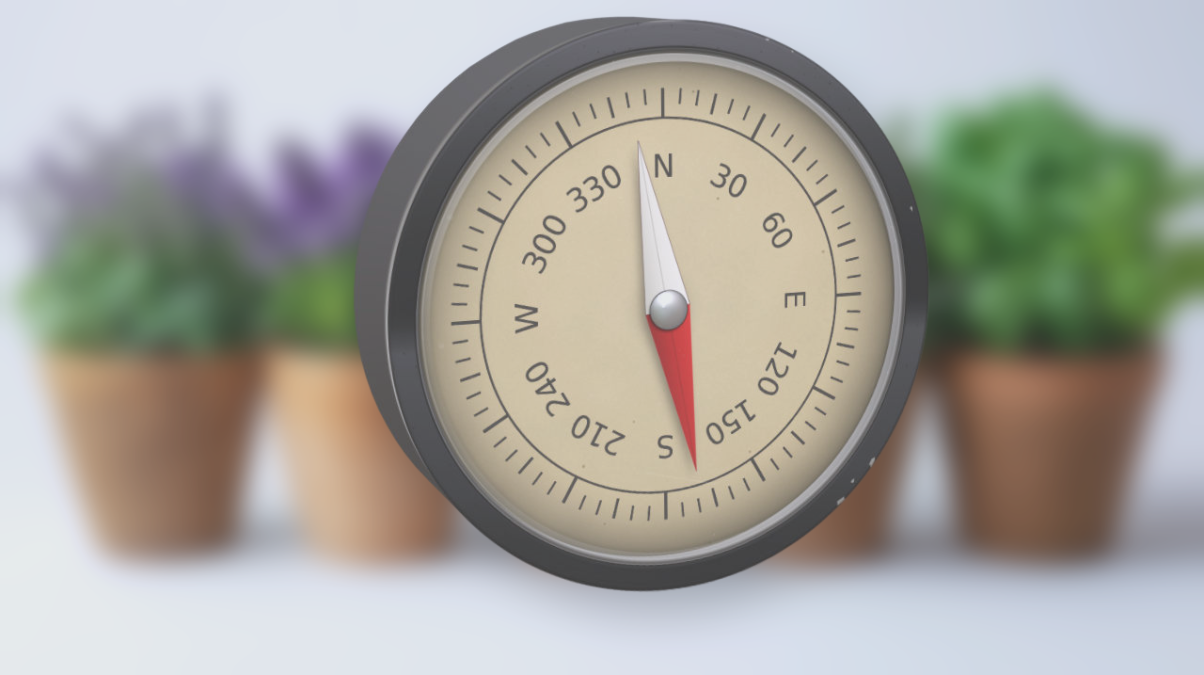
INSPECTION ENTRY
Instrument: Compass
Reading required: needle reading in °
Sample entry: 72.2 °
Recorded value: 170 °
